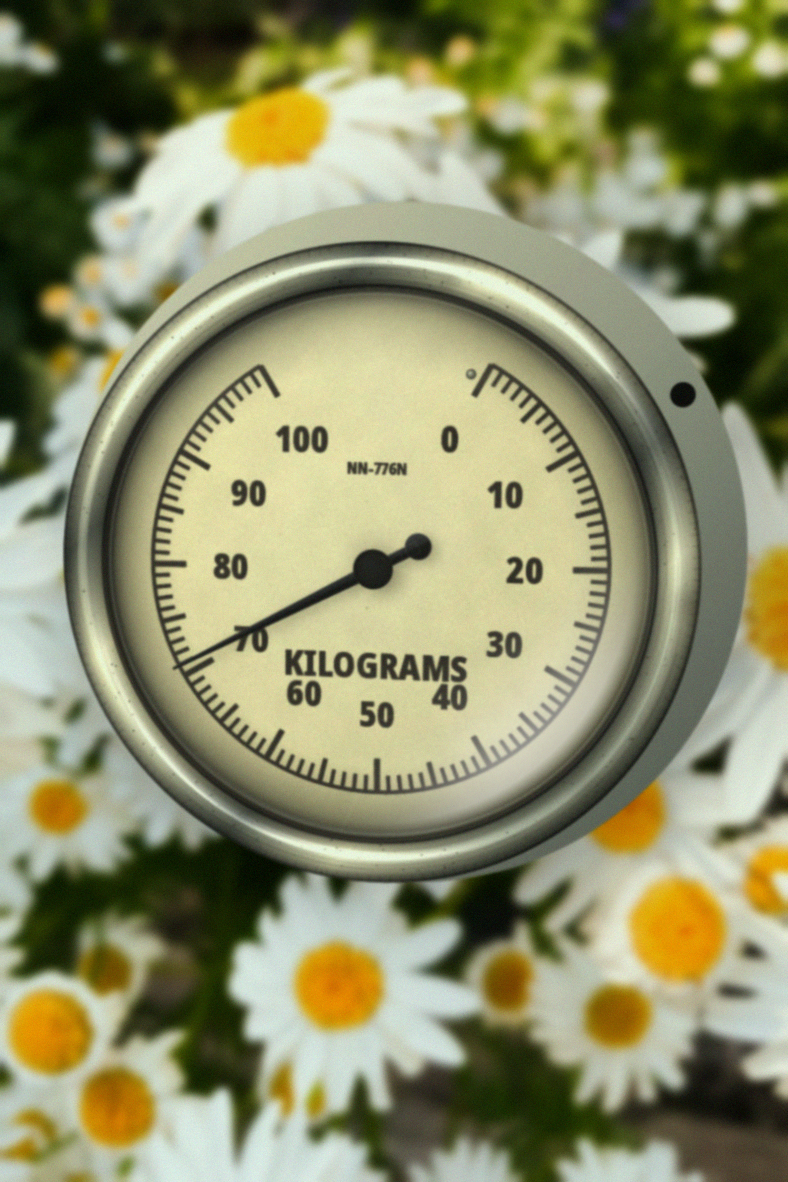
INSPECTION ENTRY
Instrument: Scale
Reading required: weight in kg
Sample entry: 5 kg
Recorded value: 71 kg
